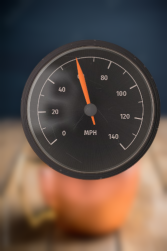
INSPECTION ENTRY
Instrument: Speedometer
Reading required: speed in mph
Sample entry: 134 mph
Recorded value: 60 mph
